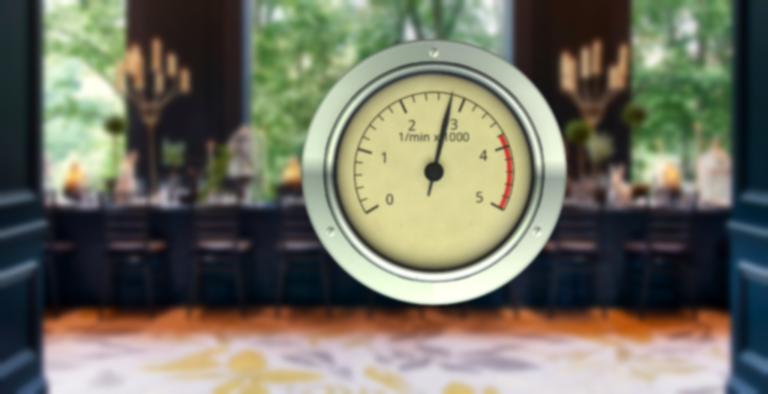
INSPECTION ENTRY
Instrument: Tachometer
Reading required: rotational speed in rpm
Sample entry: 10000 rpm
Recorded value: 2800 rpm
